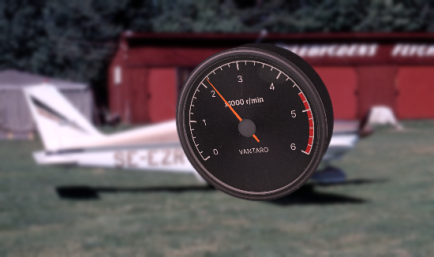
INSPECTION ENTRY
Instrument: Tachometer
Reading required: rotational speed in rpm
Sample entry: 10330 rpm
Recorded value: 2200 rpm
